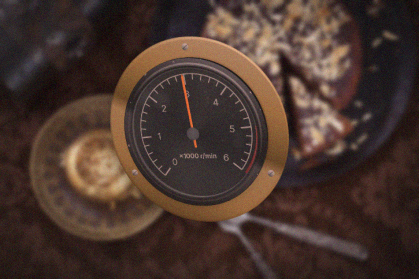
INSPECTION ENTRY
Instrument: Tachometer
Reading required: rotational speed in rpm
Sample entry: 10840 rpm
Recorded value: 3000 rpm
